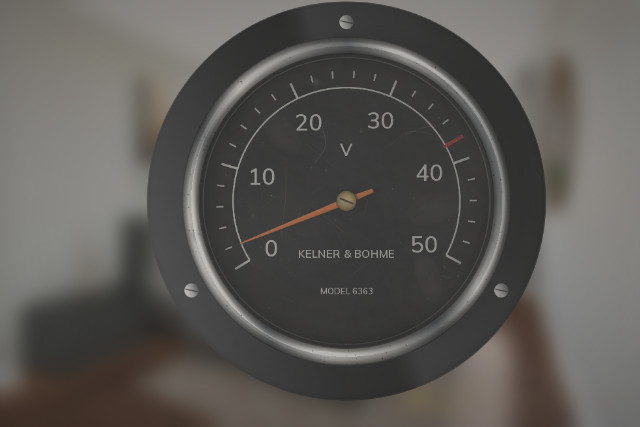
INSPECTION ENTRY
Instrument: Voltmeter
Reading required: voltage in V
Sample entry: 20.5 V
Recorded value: 2 V
